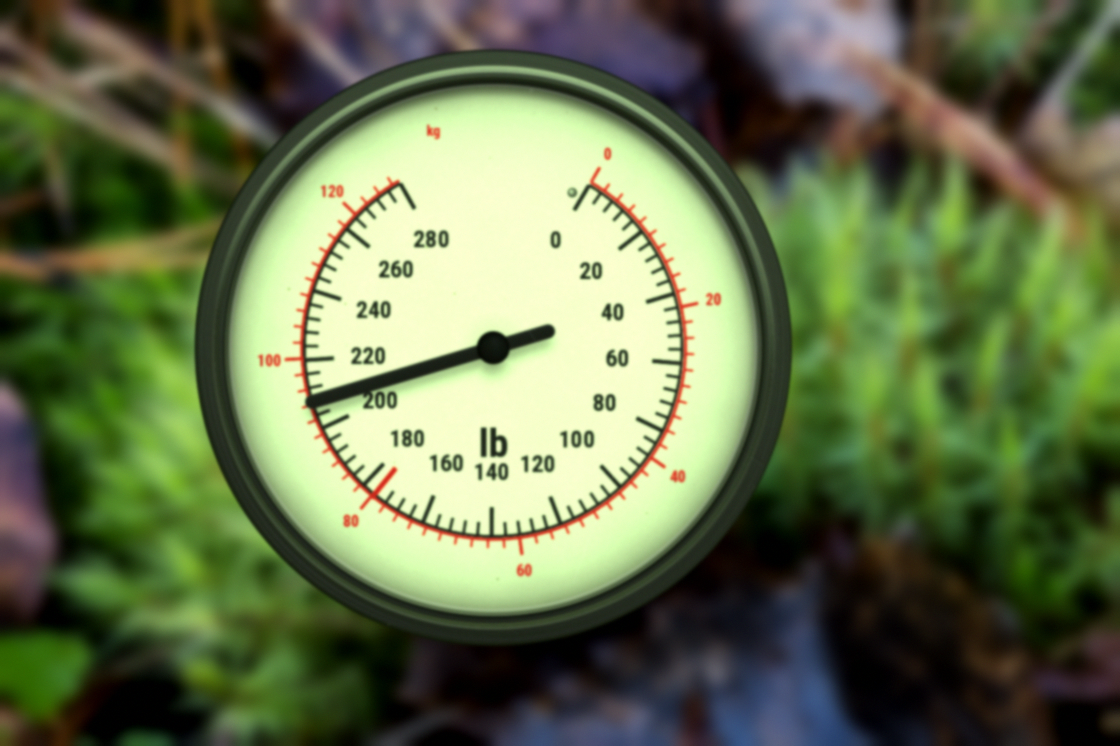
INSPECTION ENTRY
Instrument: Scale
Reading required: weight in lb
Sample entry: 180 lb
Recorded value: 208 lb
